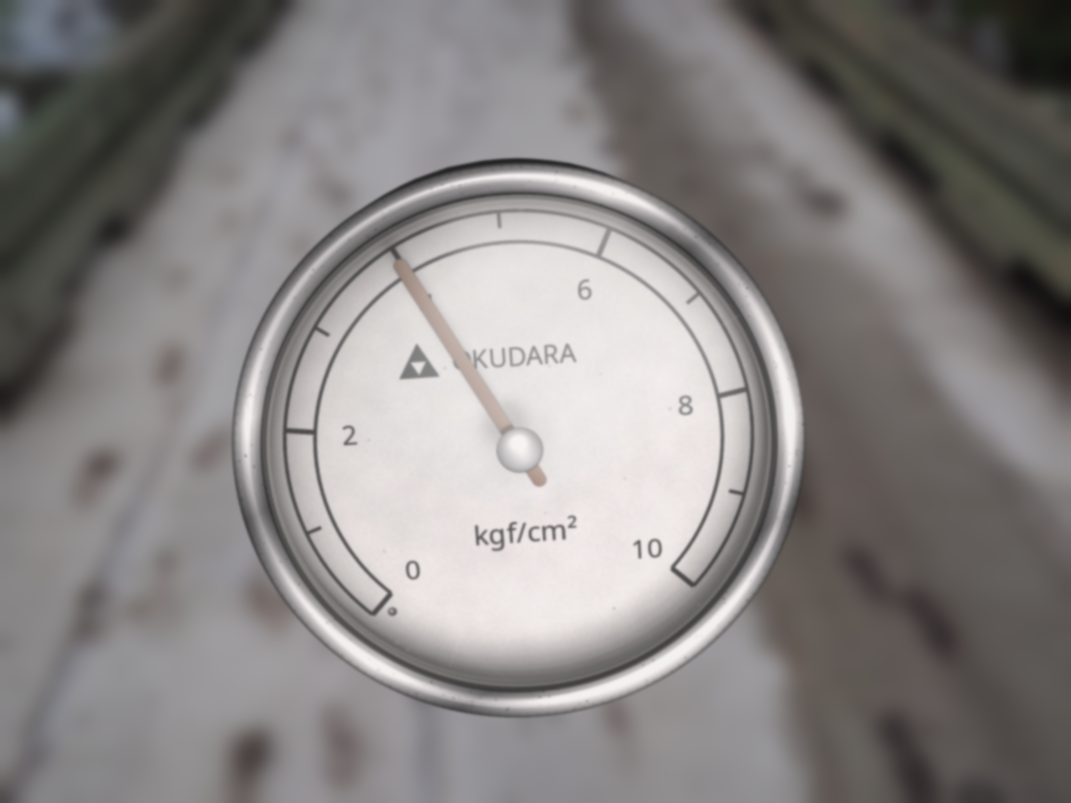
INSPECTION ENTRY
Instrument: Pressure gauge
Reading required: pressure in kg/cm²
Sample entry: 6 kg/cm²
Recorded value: 4 kg/cm²
